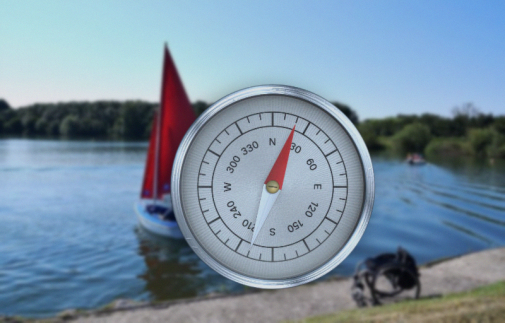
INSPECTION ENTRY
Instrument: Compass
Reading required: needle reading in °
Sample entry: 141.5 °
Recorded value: 20 °
